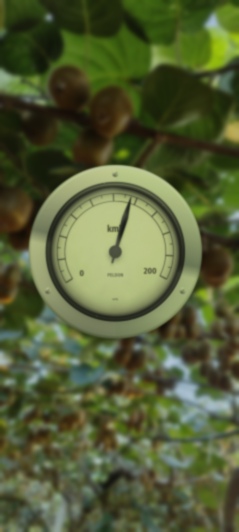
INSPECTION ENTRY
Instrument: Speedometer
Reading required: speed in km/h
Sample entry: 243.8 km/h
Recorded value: 115 km/h
